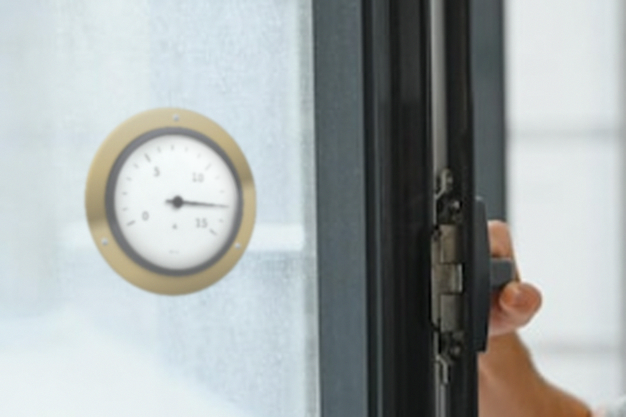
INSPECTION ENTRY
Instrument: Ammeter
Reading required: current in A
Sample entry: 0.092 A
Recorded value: 13 A
